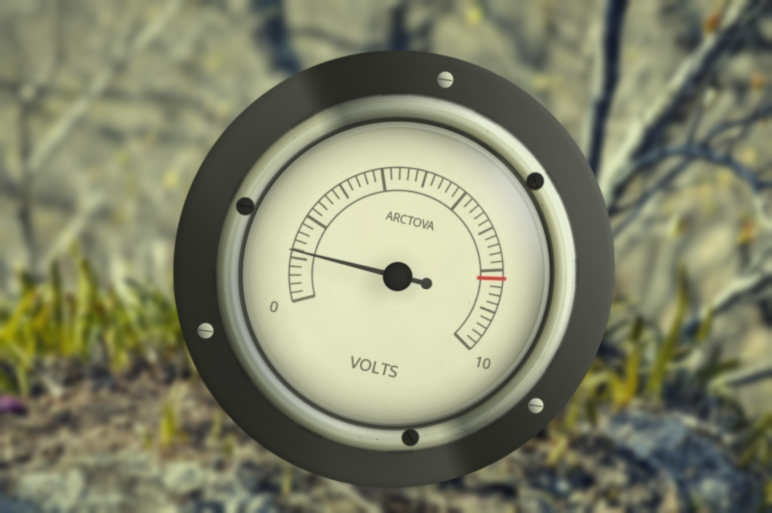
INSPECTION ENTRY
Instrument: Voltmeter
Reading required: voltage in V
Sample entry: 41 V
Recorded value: 1.2 V
